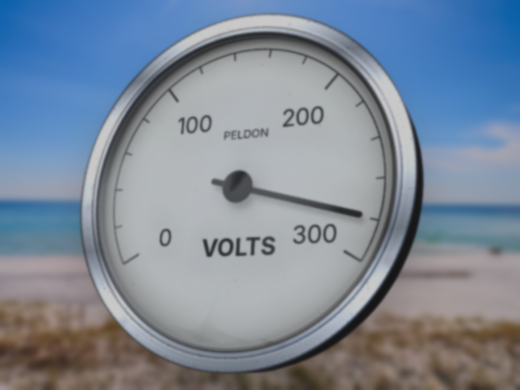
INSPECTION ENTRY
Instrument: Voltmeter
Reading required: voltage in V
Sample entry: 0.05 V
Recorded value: 280 V
